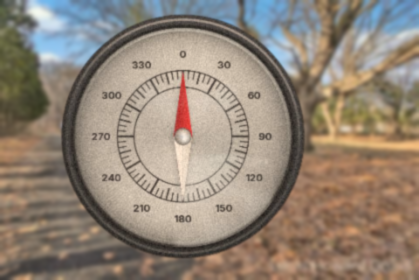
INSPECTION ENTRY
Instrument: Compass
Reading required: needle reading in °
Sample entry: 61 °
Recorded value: 0 °
